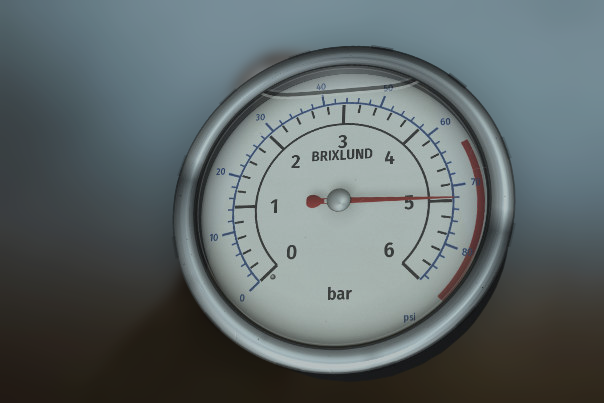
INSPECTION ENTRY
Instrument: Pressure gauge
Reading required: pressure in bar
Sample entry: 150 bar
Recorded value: 5 bar
